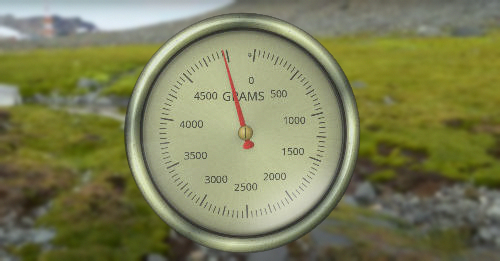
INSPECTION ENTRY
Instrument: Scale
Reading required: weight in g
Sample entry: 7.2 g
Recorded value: 4950 g
